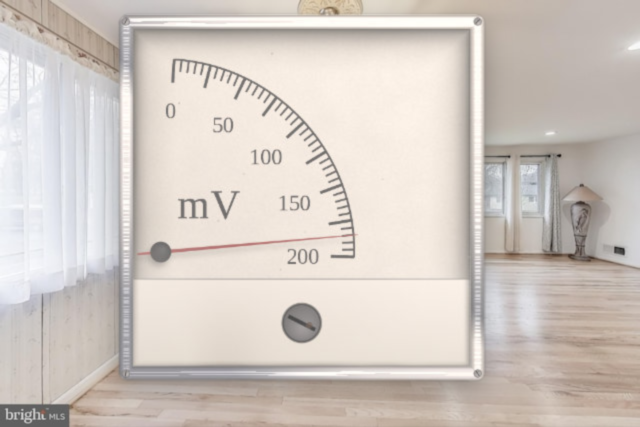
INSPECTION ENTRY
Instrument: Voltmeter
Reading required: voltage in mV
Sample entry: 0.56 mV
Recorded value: 185 mV
